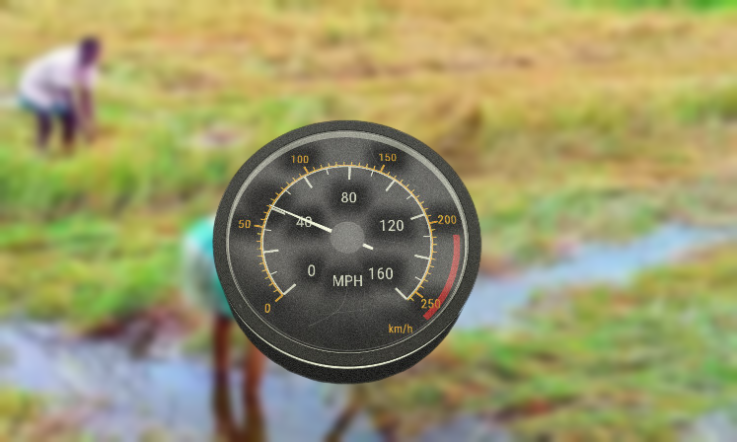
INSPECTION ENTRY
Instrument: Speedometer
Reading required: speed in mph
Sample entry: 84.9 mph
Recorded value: 40 mph
